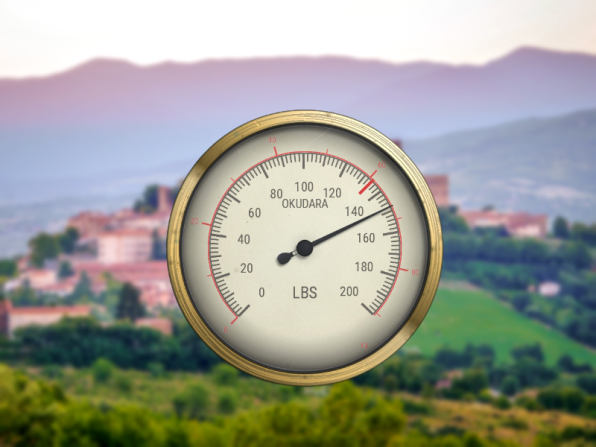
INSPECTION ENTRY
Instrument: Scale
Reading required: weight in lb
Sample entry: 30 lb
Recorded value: 148 lb
